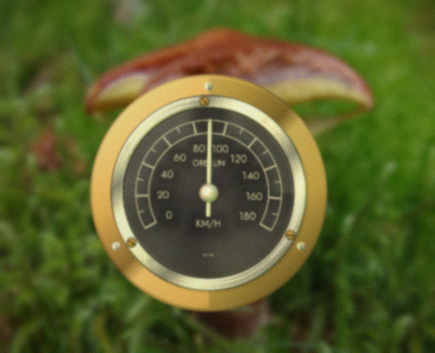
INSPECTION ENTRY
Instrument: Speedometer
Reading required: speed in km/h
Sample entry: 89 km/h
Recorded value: 90 km/h
